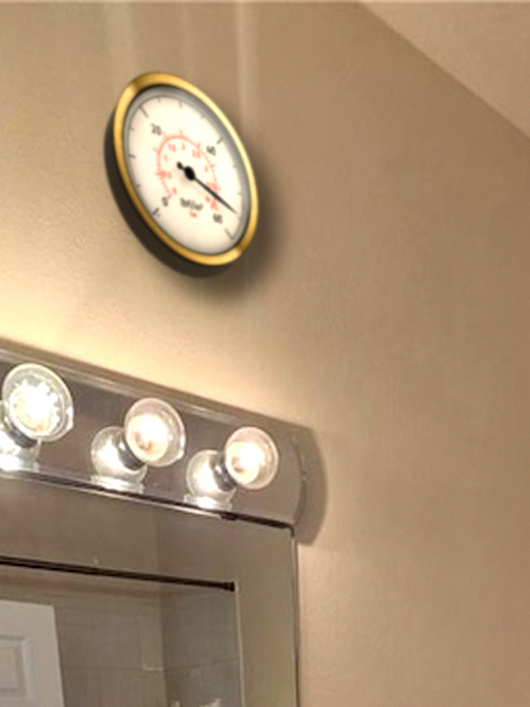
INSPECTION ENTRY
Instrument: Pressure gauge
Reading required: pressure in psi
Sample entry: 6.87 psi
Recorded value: 55 psi
